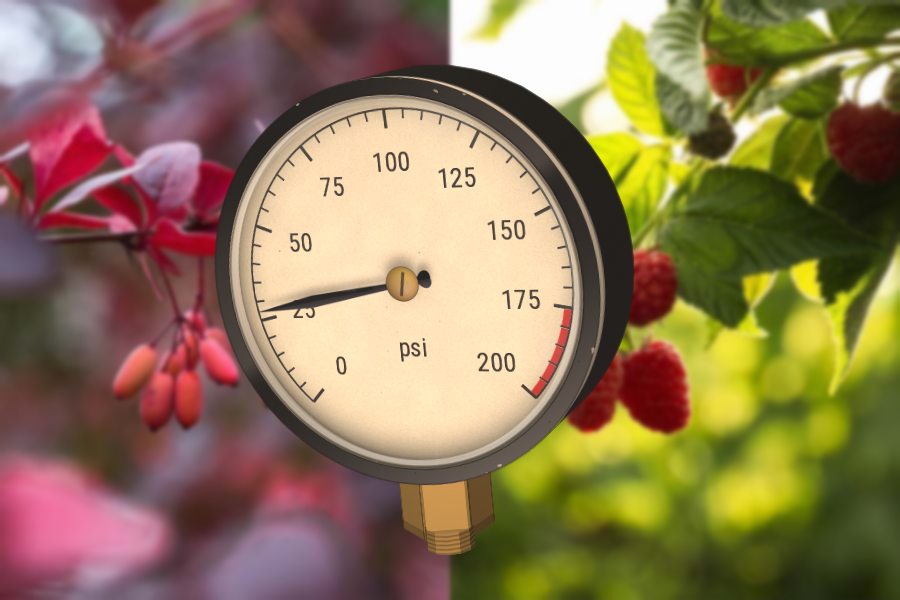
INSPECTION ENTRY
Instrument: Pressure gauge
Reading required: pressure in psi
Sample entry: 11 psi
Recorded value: 27.5 psi
